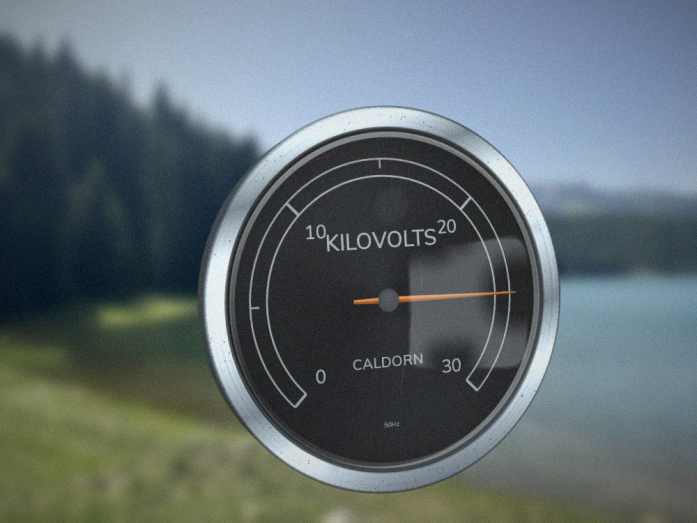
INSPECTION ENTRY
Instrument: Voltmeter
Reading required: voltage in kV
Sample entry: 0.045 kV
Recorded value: 25 kV
